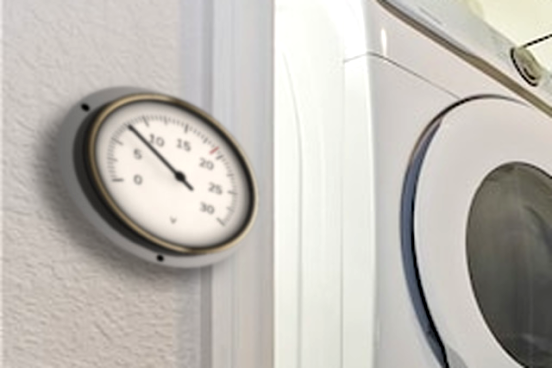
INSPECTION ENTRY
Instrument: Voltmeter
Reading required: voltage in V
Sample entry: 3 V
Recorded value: 7.5 V
